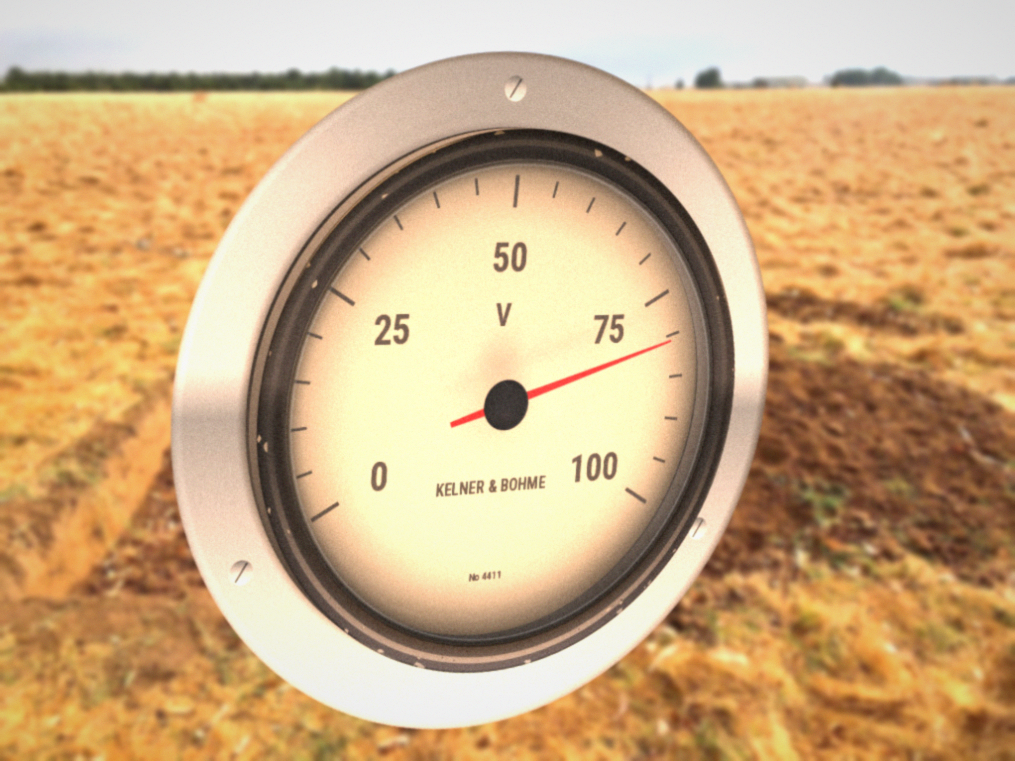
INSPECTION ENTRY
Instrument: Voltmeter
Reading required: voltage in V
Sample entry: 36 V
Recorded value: 80 V
